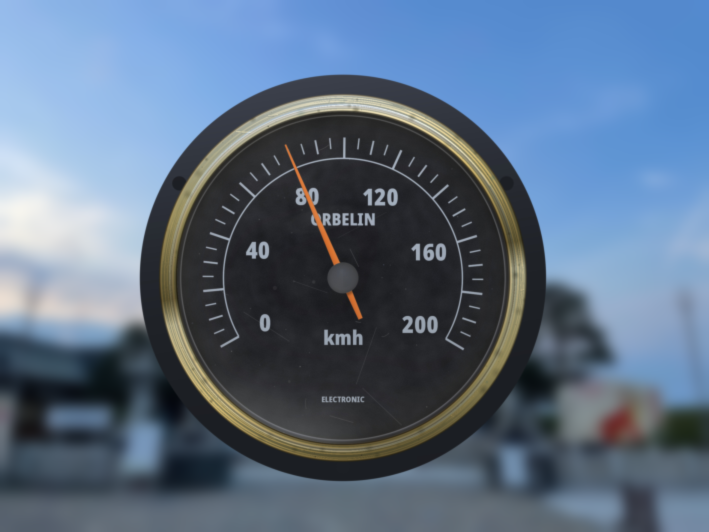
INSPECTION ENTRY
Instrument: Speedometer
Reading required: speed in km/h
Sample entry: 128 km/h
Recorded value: 80 km/h
